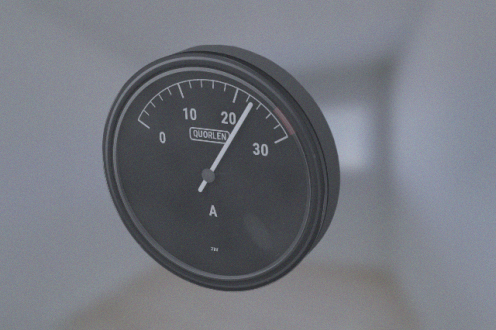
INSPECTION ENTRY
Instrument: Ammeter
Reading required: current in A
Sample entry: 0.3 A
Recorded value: 23 A
